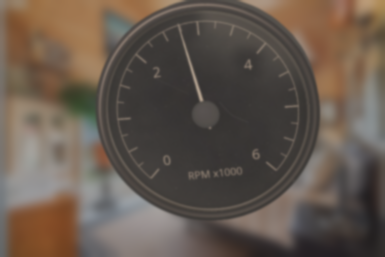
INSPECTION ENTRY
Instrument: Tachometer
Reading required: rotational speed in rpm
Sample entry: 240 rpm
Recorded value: 2750 rpm
